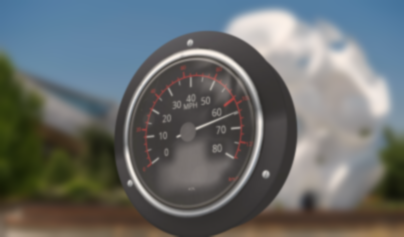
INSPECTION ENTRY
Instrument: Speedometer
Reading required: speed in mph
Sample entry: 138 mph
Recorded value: 65 mph
